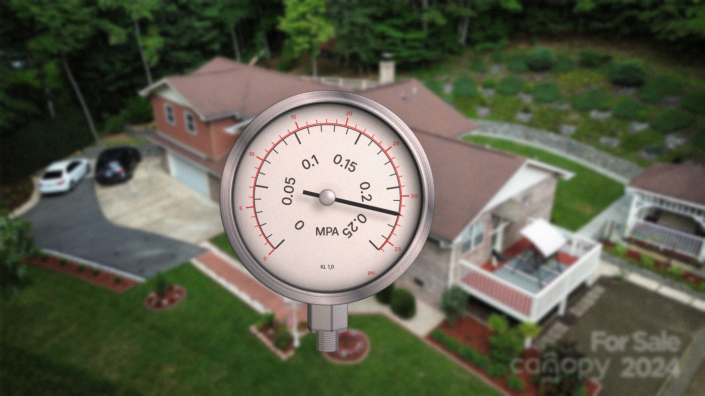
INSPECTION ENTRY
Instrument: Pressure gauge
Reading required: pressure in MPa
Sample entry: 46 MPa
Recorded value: 0.22 MPa
